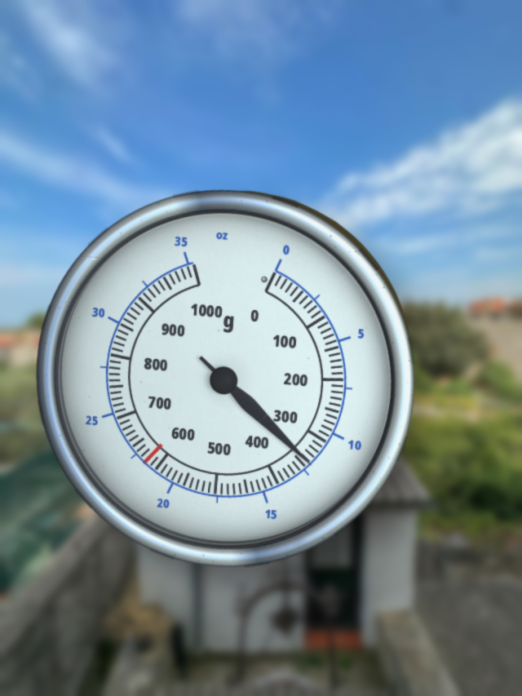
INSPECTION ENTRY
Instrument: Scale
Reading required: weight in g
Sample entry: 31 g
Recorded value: 340 g
